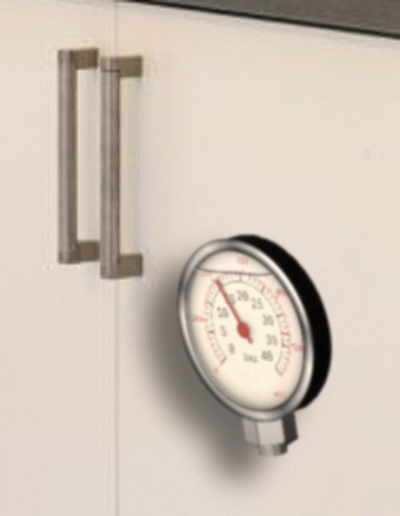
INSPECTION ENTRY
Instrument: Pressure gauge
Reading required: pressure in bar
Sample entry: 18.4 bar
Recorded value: 15 bar
